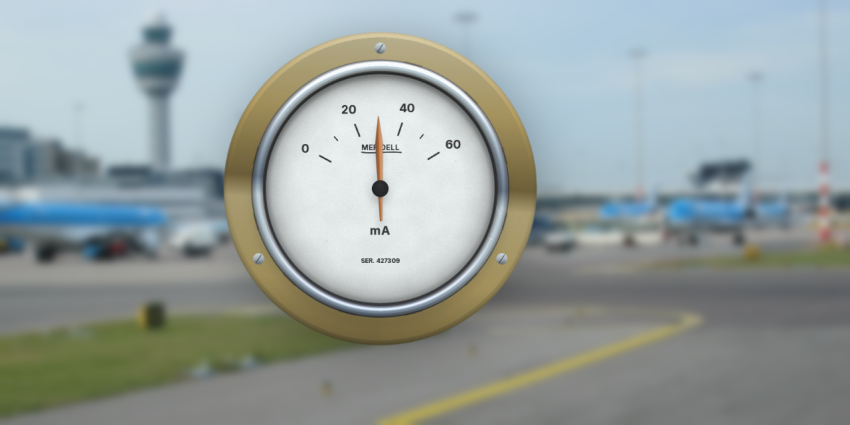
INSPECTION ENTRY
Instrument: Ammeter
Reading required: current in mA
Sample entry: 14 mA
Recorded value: 30 mA
